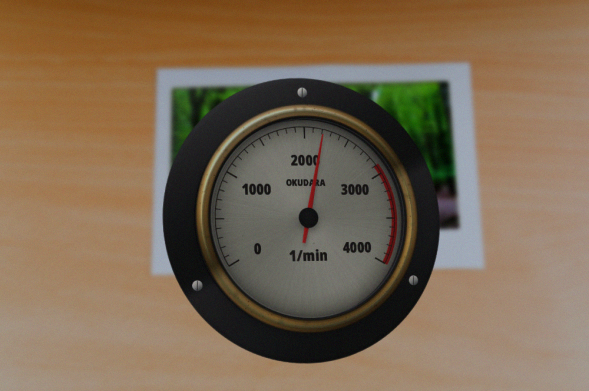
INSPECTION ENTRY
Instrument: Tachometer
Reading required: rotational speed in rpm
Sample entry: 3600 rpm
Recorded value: 2200 rpm
